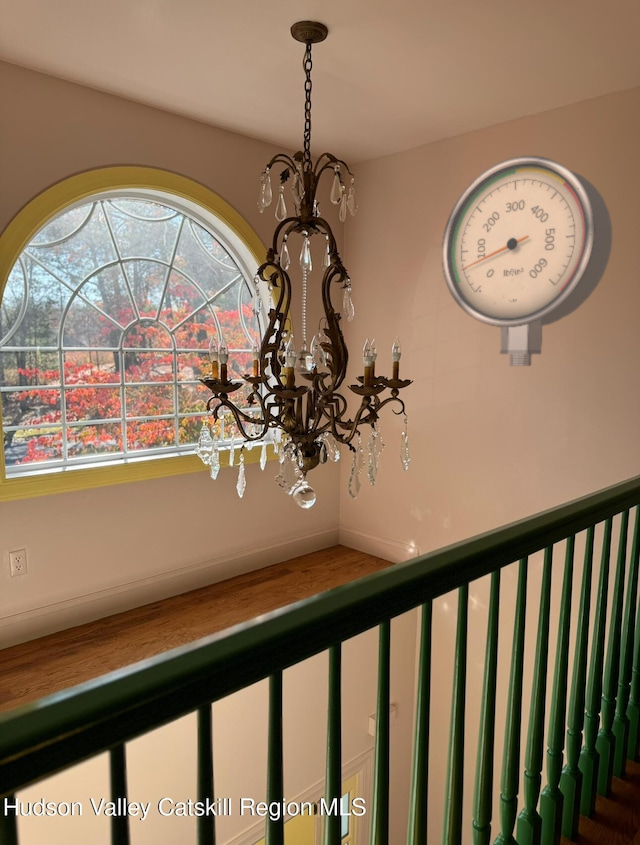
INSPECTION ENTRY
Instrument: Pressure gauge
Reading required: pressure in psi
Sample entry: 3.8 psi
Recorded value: 60 psi
